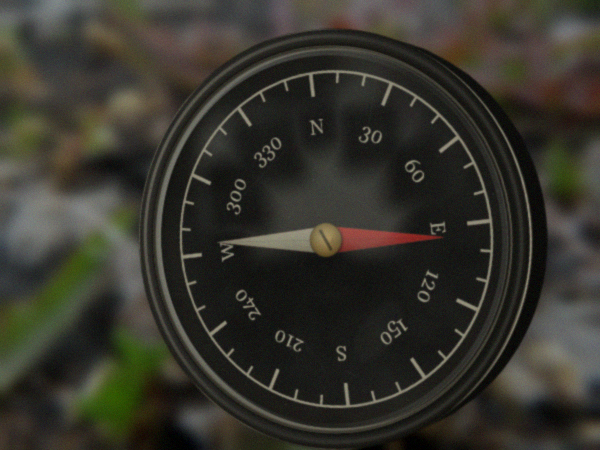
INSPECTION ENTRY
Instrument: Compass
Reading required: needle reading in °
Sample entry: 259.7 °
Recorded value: 95 °
